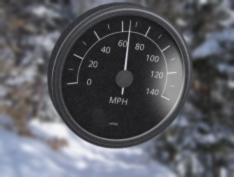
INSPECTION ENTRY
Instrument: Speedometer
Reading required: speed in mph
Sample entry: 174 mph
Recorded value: 65 mph
